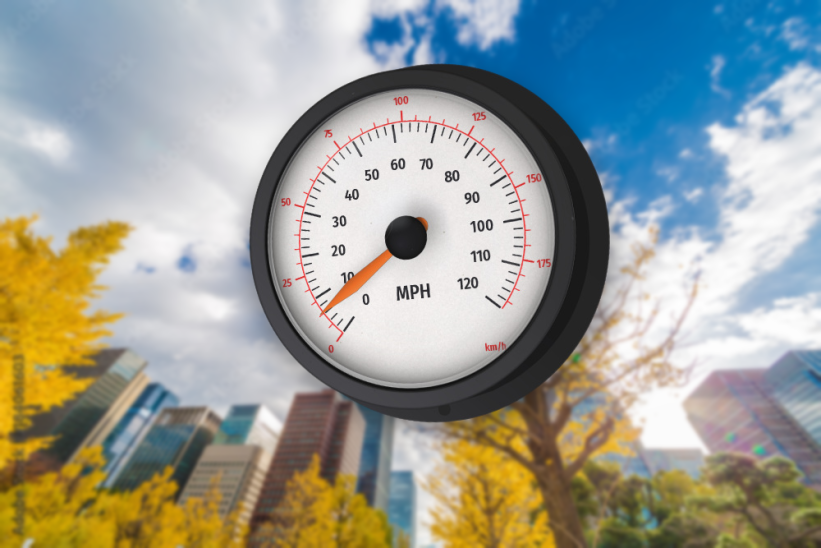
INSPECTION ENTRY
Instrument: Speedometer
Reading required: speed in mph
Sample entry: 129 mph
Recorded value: 6 mph
